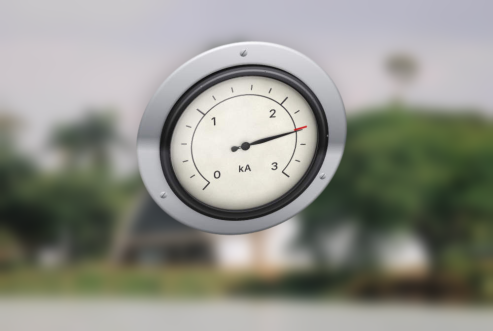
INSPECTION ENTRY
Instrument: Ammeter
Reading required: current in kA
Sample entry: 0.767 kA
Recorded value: 2.4 kA
